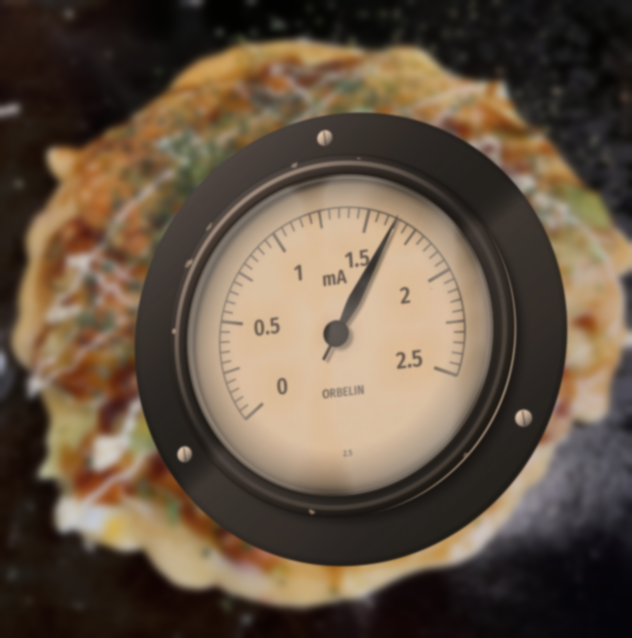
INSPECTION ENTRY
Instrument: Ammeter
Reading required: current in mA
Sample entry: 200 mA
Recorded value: 1.65 mA
